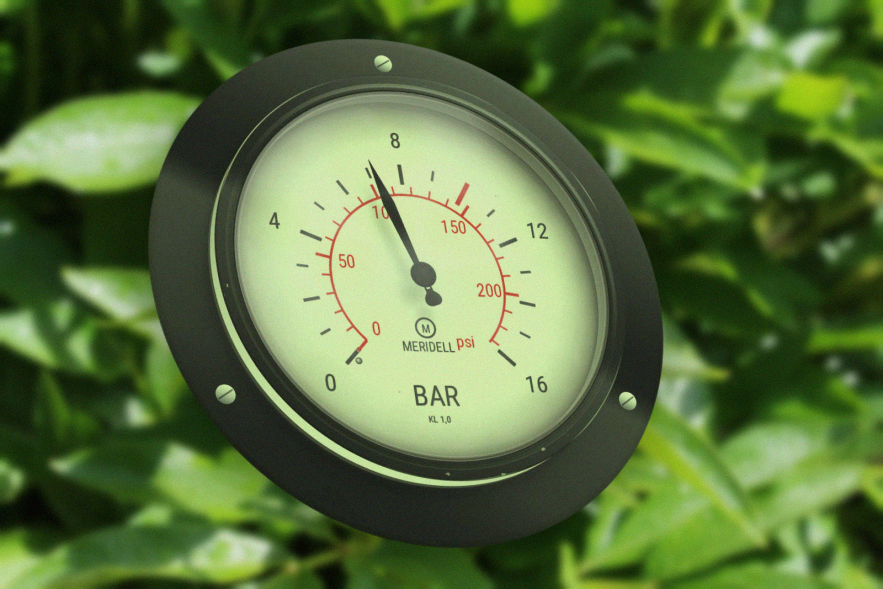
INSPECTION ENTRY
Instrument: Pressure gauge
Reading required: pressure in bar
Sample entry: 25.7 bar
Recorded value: 7 bar
